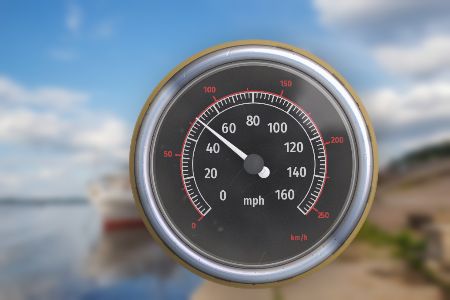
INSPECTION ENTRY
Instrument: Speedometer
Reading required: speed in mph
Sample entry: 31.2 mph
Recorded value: 50 mph
